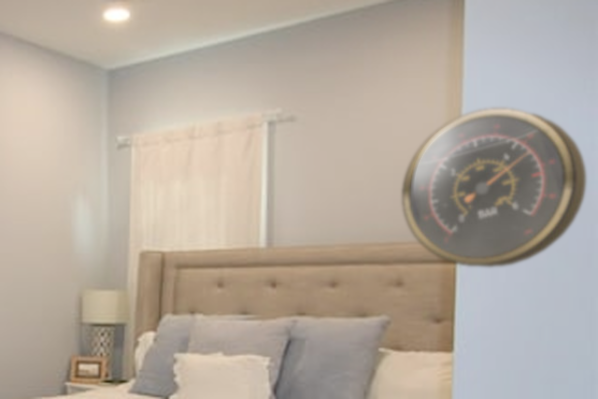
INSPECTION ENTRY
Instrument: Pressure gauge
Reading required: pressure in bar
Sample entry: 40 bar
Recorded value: 4.4 bar
